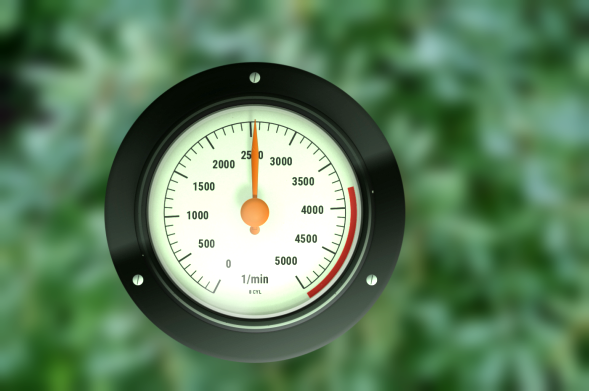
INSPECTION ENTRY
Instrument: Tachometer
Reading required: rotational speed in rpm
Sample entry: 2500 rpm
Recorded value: 2550 rpm
